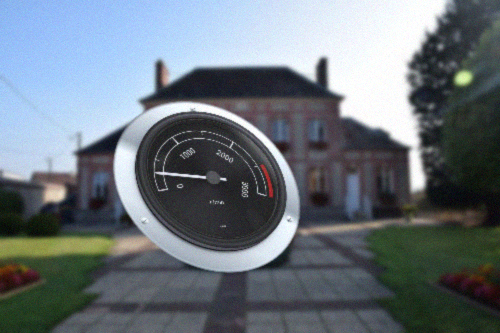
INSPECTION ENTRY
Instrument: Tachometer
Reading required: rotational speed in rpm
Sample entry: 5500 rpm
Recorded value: 250 rpm
